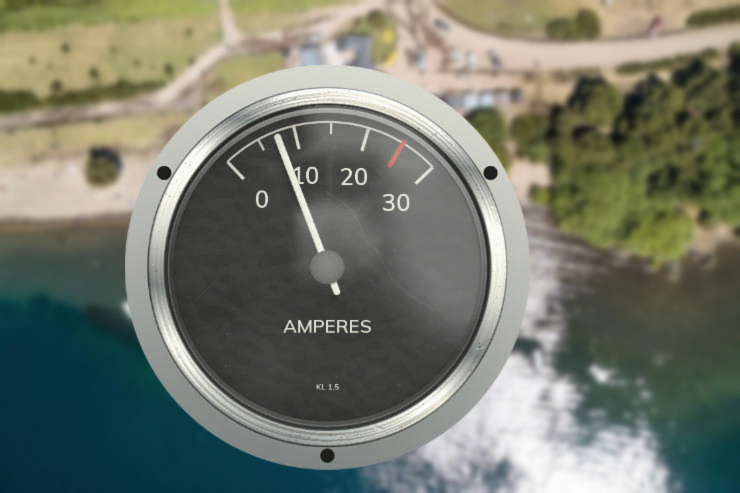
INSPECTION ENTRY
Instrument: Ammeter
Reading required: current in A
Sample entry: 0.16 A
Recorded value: 7.5 A
